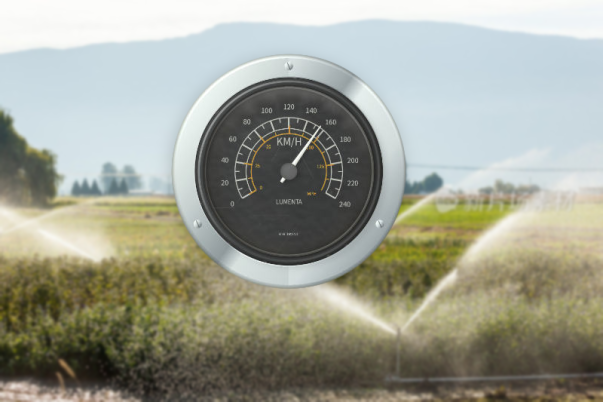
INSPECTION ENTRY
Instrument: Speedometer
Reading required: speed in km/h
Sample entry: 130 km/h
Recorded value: 155 km/h
